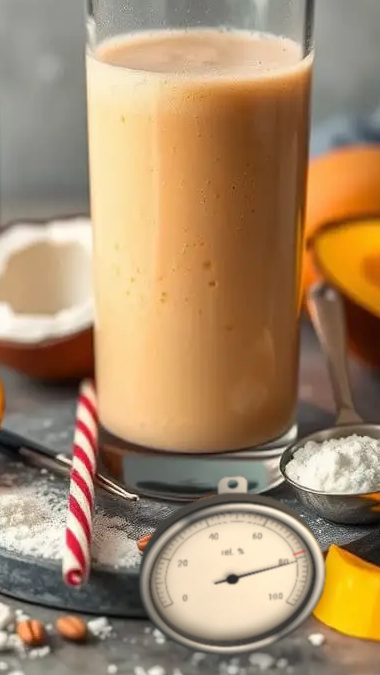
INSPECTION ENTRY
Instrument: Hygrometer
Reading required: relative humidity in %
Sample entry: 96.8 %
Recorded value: 80 %
